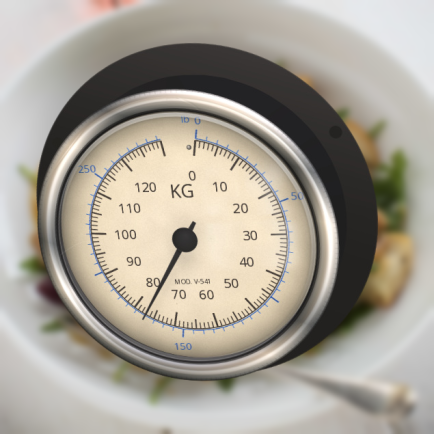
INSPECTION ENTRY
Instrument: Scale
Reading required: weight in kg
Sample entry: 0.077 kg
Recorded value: 77 kg
